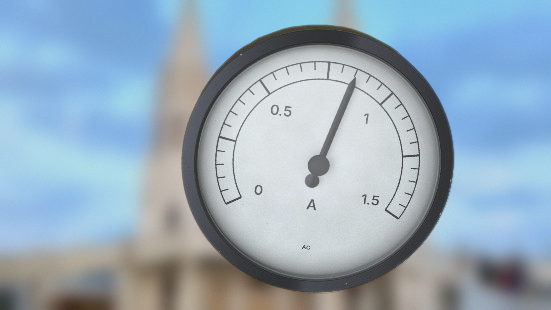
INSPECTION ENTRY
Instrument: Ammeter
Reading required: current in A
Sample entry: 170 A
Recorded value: 0.85 A
